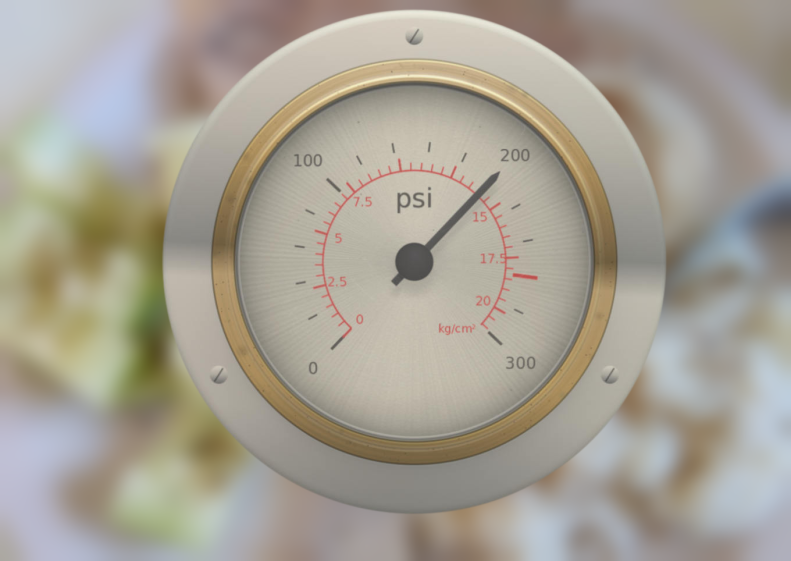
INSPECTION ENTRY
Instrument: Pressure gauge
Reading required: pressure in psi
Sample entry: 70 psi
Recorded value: 200 psi
